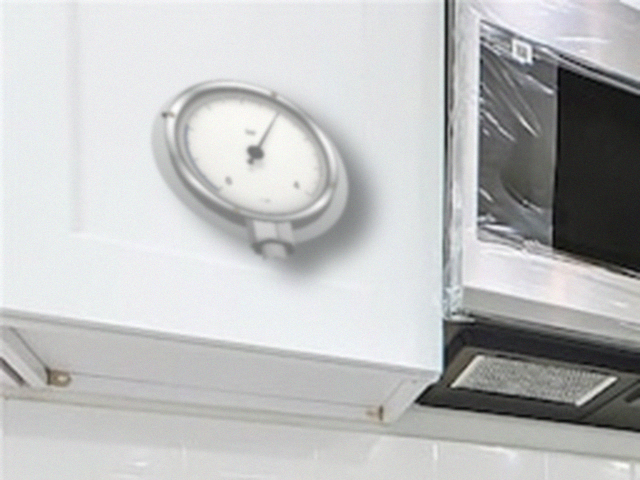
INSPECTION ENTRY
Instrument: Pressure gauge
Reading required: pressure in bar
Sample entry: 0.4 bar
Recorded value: 2.5 bar
